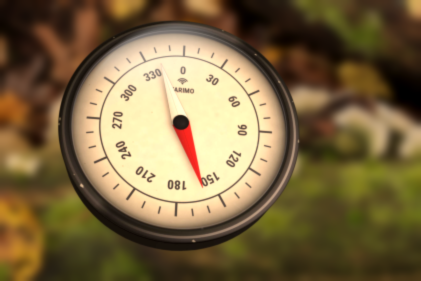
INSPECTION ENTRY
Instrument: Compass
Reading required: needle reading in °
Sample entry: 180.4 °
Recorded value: 160 °
